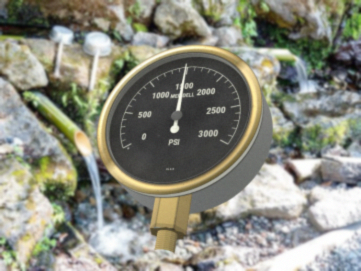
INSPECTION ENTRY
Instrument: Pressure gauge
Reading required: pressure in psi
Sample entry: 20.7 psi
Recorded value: 1500 psi
